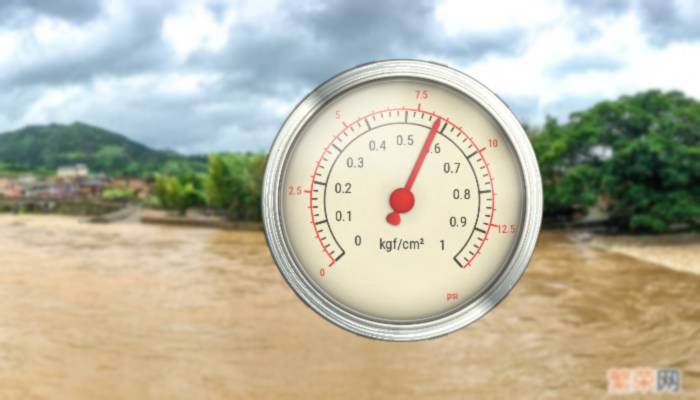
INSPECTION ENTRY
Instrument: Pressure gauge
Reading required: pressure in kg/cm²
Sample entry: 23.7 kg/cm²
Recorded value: 0.58 kg/cm²
